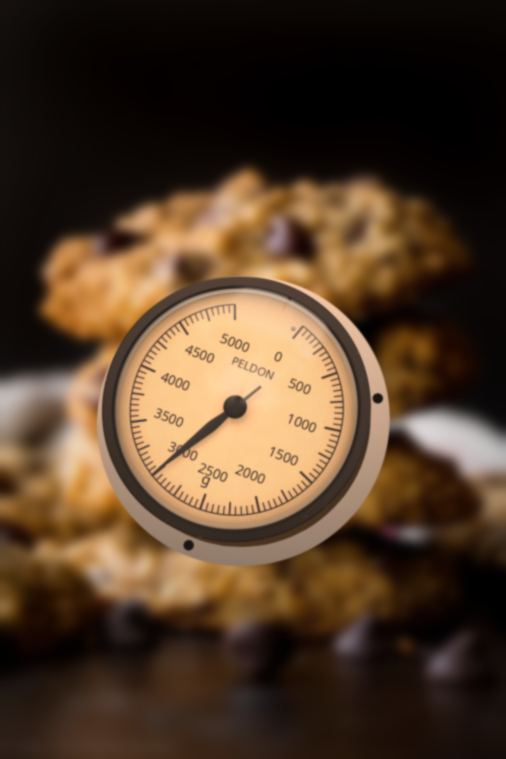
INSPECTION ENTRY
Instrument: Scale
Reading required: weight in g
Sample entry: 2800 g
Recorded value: 3000 g
